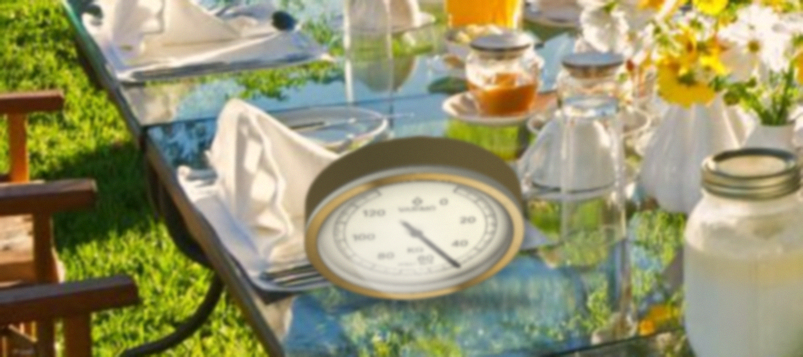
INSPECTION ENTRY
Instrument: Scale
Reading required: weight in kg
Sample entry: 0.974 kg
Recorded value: 50 kg
